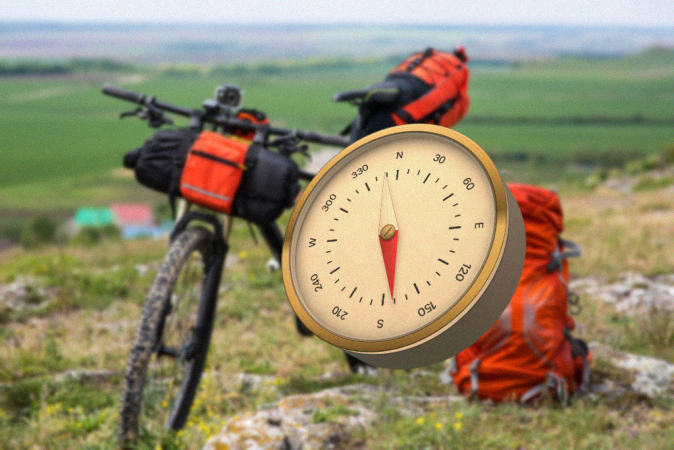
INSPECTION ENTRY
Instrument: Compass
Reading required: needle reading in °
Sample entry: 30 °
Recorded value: 170 °
